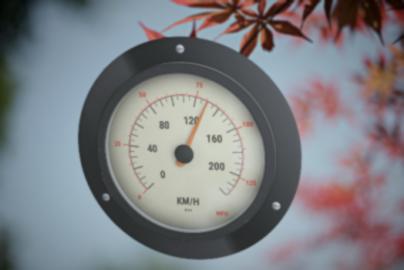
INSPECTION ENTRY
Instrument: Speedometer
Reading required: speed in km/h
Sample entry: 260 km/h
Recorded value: 130 km/h
